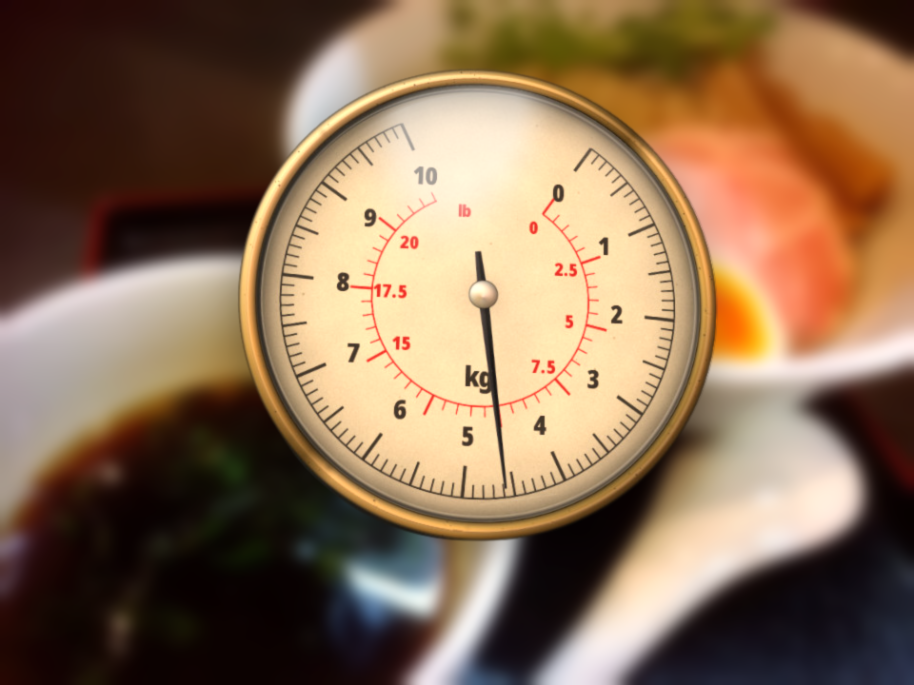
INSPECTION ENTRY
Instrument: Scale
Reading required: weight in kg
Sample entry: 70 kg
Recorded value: 4.6 kg
